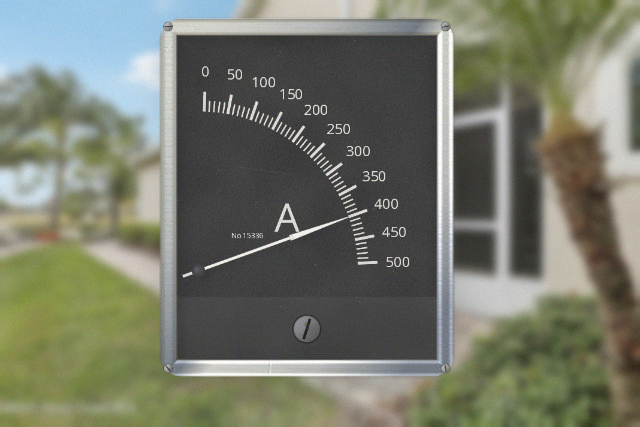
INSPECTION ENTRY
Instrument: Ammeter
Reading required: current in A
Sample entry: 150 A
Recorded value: 400 A
